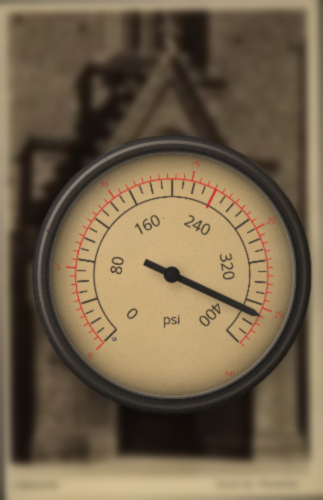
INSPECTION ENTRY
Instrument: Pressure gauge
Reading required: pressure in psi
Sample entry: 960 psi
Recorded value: 370 psi
